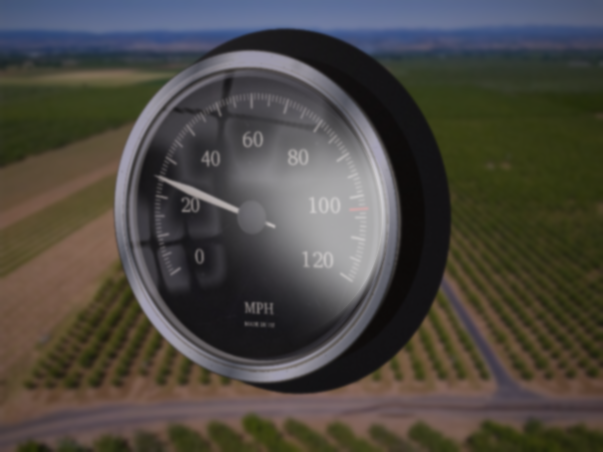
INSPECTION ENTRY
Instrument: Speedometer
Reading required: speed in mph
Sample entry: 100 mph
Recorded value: 25 mph
